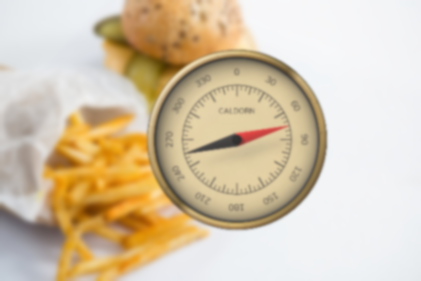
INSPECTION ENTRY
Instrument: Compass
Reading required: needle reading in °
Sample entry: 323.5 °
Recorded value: 75 °
